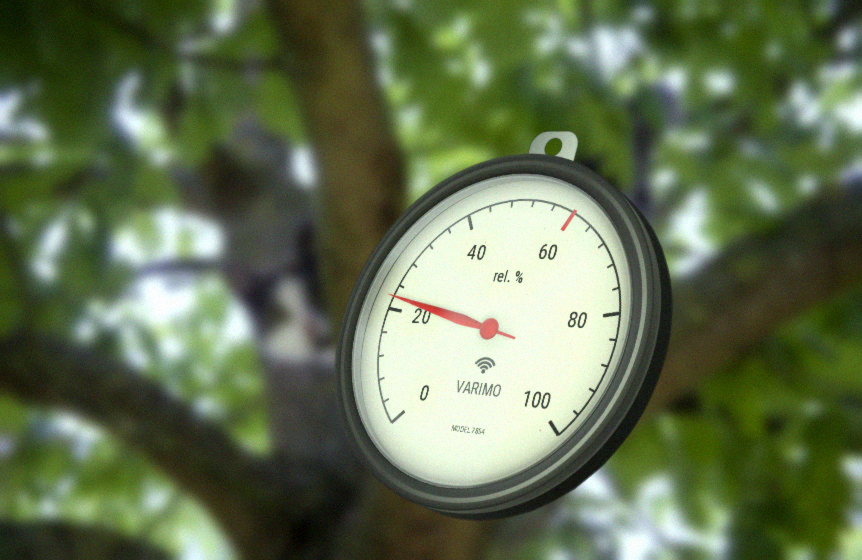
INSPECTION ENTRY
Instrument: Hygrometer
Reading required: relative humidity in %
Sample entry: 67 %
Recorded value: 22 %
